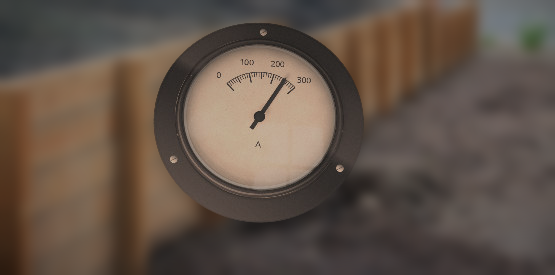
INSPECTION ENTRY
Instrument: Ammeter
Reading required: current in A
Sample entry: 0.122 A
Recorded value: 250 A
